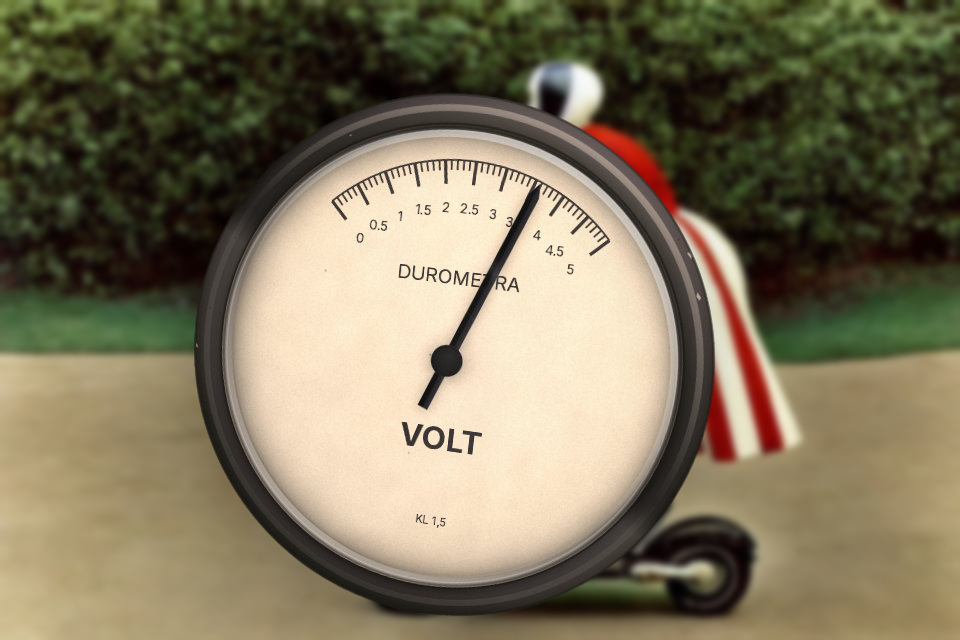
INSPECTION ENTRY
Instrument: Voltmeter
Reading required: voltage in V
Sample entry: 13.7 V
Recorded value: 3.6 V
